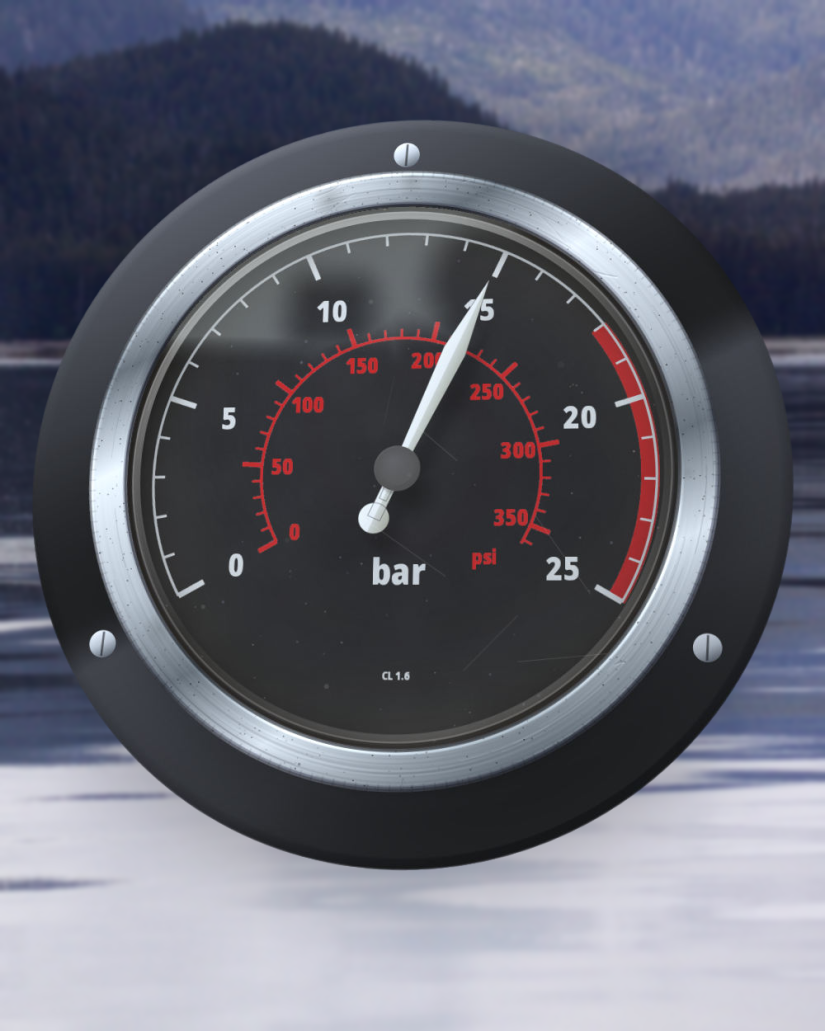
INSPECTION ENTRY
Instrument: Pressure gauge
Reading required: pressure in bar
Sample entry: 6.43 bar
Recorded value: 15 bar
